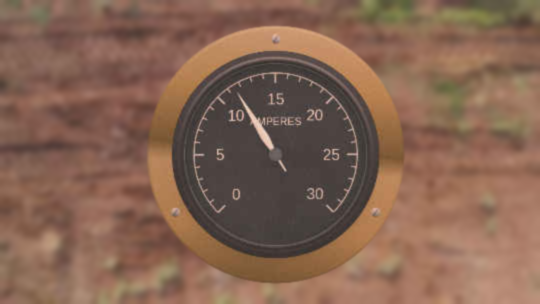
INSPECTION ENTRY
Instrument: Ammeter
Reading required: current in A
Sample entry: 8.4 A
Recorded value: 11.5 A
